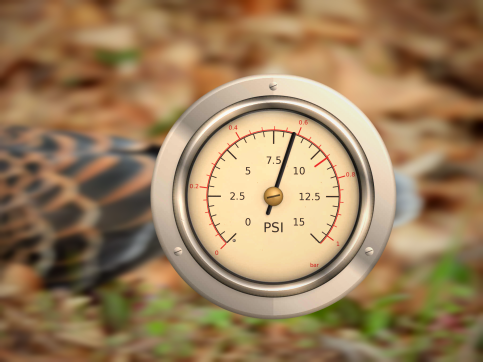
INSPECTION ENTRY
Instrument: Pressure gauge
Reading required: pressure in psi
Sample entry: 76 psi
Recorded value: 8.5 psi
